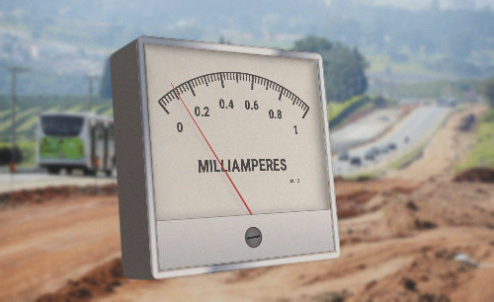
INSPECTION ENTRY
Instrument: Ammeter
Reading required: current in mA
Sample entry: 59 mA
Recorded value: 0.1 mA
